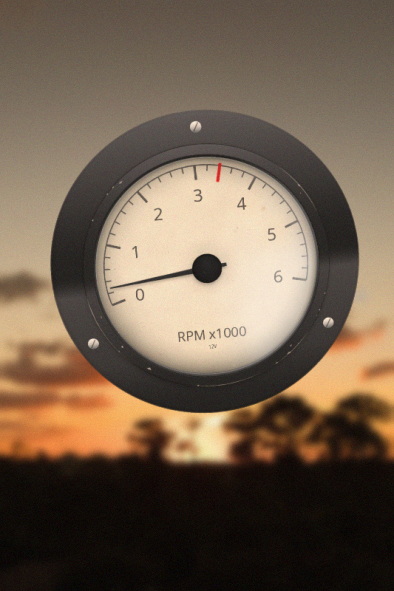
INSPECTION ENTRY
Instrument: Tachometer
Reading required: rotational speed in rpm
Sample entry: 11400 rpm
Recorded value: 300 rpm
